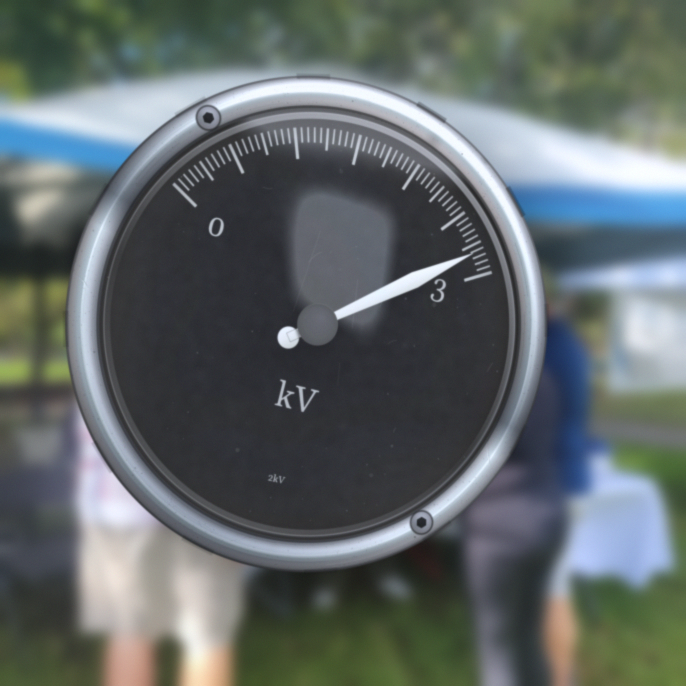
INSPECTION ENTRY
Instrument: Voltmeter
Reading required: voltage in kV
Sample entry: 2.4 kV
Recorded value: 2.8 kV
